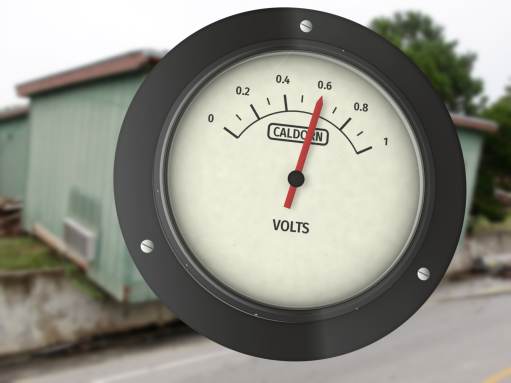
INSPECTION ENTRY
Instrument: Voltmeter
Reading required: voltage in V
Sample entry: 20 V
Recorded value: 0.6 V
